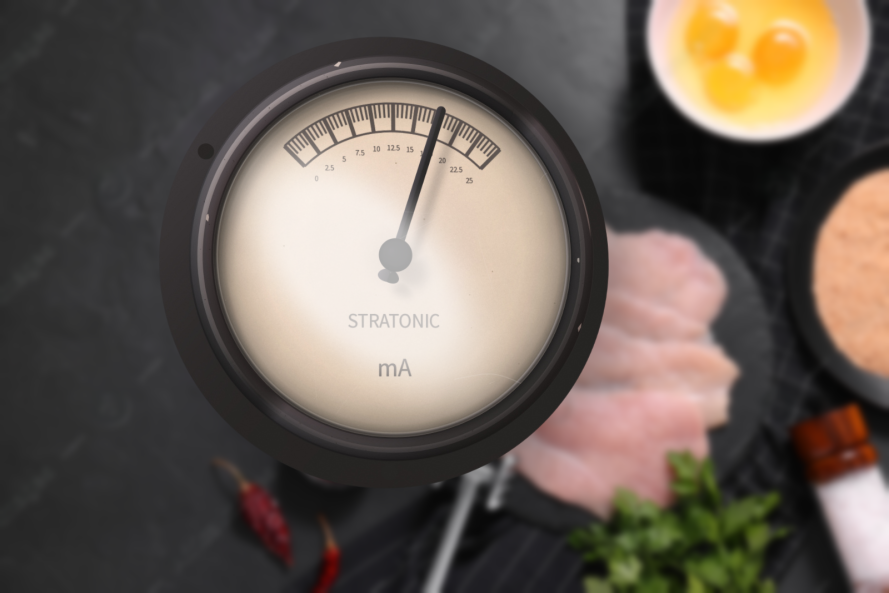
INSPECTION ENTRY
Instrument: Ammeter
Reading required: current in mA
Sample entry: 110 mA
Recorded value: 17.5 mA
